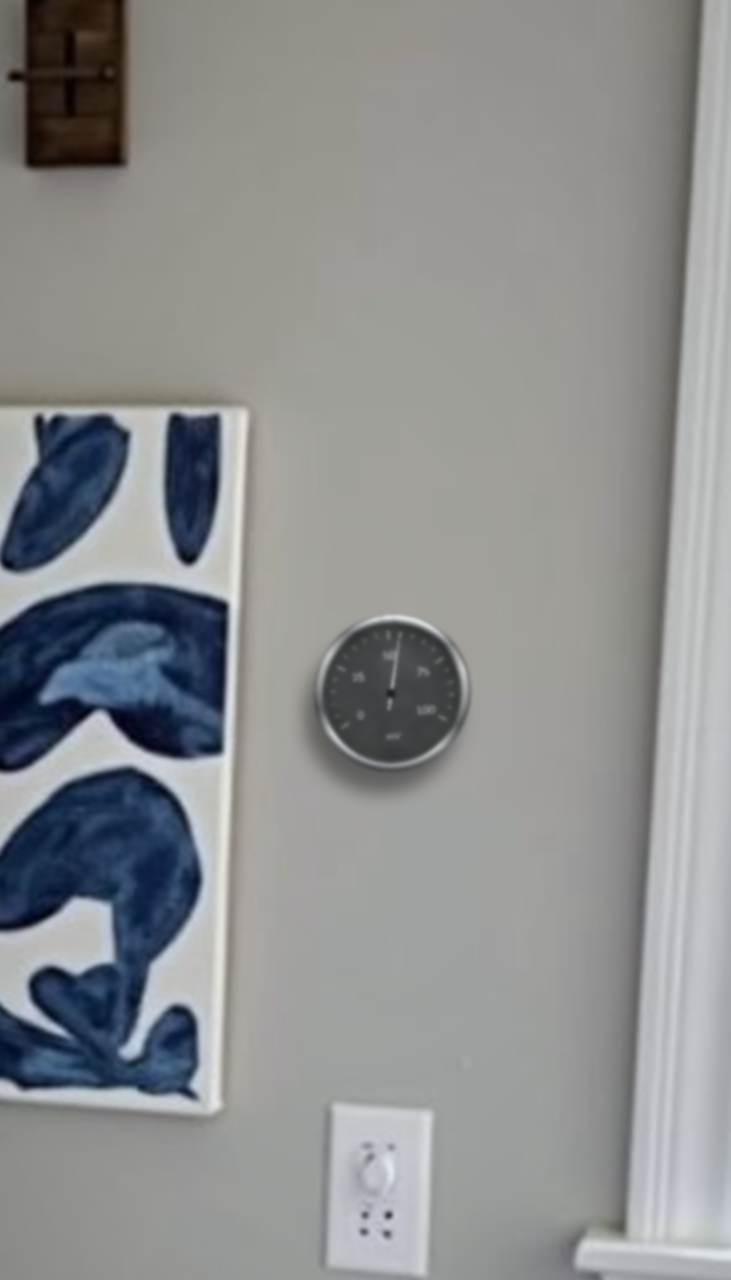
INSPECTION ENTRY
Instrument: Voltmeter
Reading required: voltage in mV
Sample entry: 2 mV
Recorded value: 55 mV
